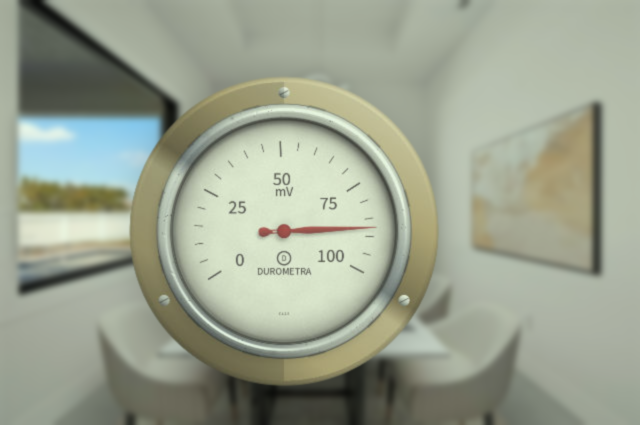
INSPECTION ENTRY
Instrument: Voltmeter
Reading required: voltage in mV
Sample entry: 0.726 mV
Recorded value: 87.5 mV
